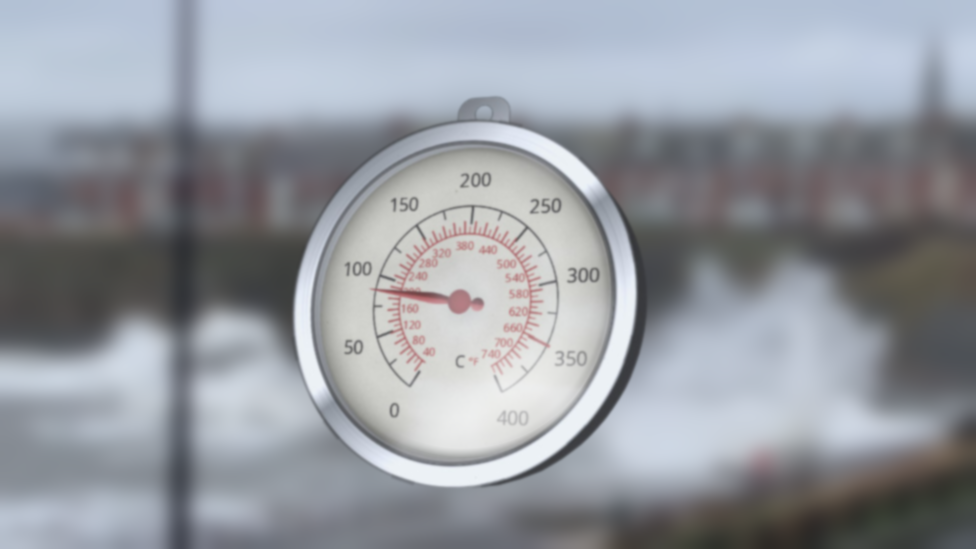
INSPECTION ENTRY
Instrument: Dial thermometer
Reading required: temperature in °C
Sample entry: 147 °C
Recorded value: 87.5 °C
